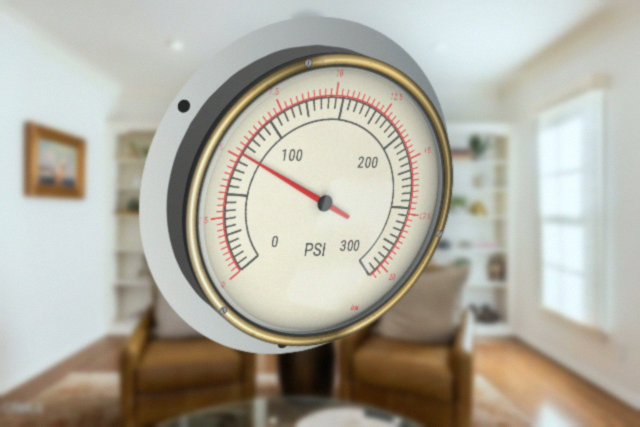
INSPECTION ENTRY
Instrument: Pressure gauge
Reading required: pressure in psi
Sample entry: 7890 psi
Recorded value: 75 psi
